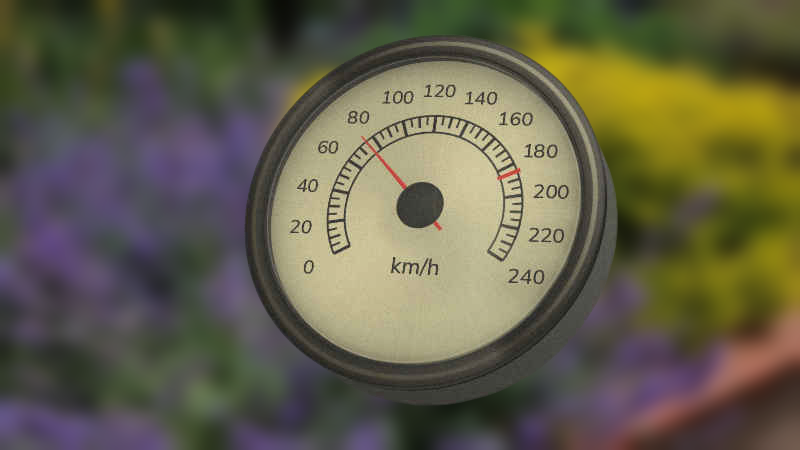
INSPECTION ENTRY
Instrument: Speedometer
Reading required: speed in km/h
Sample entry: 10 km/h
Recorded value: 75 km/h
